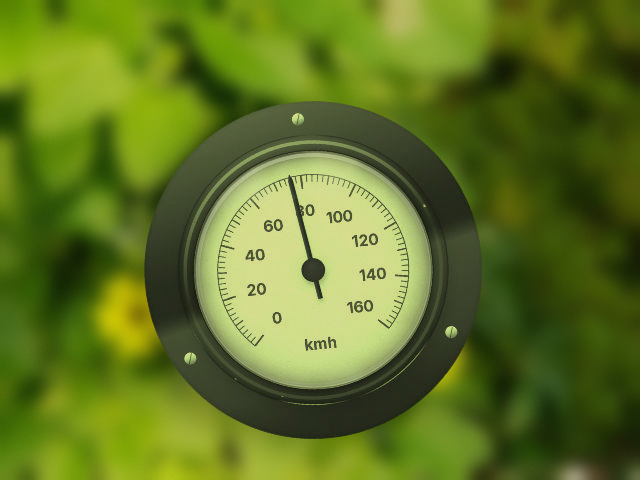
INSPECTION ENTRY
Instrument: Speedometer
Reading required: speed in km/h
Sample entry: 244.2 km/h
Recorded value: 76 km/h
